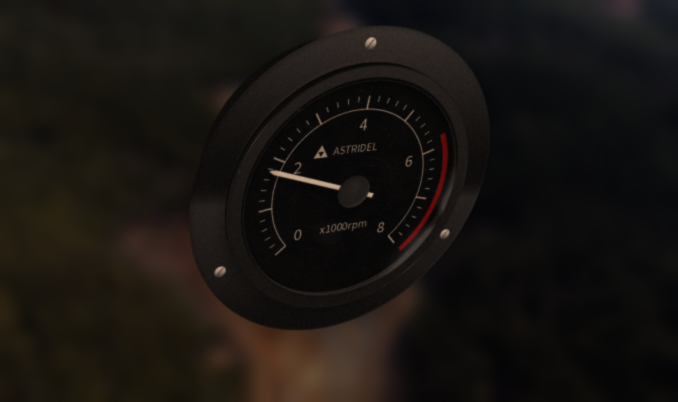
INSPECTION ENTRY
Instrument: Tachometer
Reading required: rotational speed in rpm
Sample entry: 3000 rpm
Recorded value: 1800 rpm
